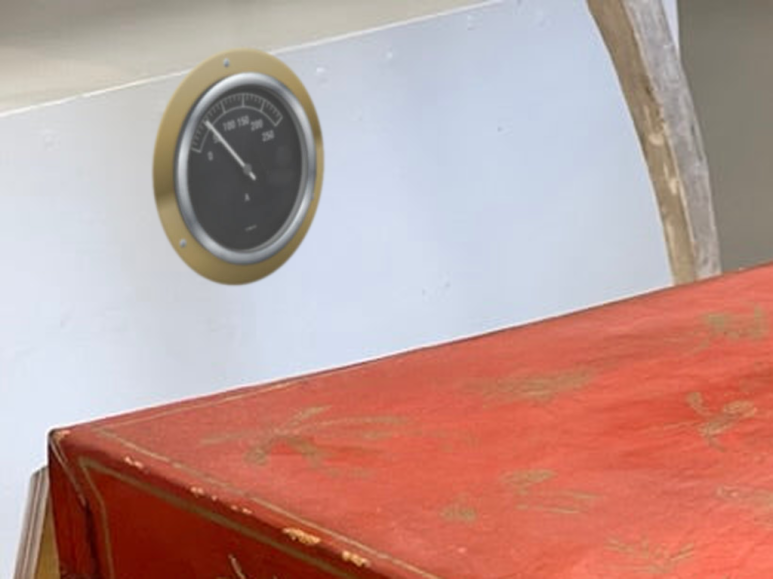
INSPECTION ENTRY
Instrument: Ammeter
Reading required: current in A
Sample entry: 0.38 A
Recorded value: 50 A
